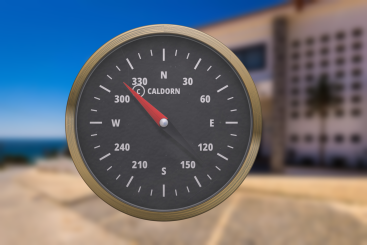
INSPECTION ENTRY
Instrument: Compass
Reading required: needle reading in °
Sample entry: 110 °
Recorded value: 315 °
